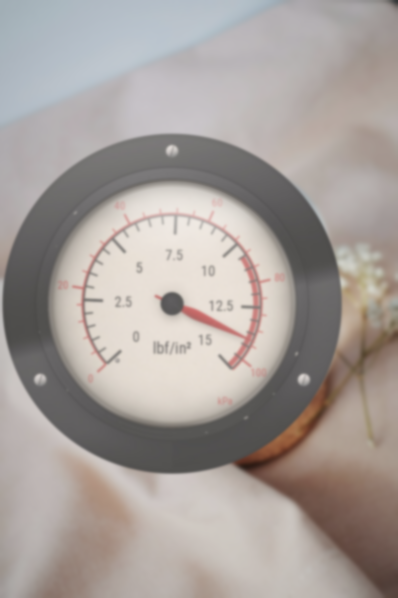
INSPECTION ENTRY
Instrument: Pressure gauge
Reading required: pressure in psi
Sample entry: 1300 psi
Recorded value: 13.75 psi
